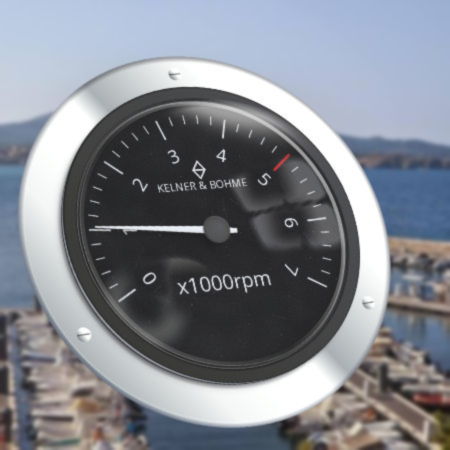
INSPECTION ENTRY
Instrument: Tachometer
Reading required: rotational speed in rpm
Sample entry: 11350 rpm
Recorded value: 1000 rpm
